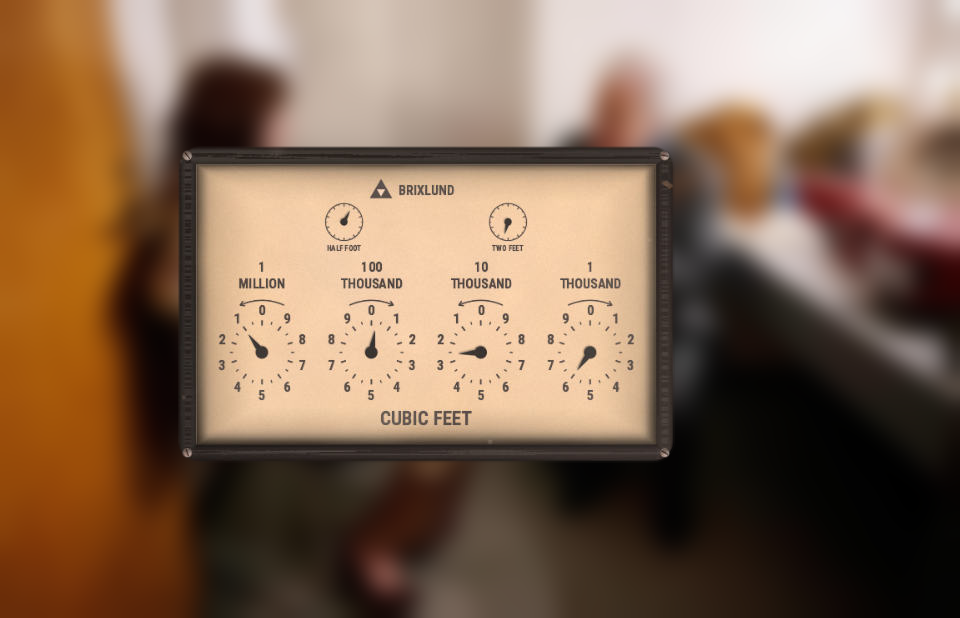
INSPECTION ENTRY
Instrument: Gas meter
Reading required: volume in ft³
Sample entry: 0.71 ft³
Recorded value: 102600 ft³
